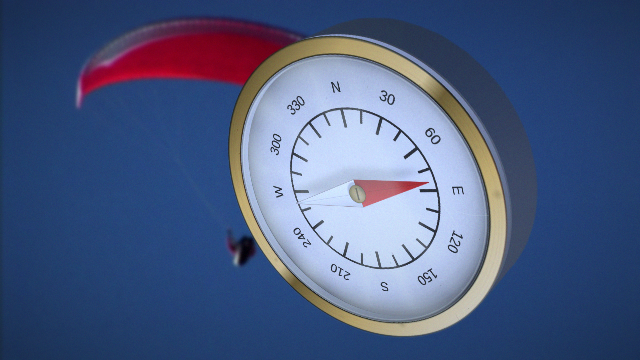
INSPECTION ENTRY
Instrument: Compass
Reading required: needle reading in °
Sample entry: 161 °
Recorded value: 82.5 °
